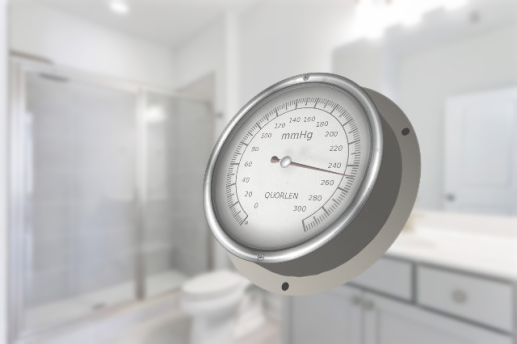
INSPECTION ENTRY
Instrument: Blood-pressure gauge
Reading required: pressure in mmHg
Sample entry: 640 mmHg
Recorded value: 250 mmHg
